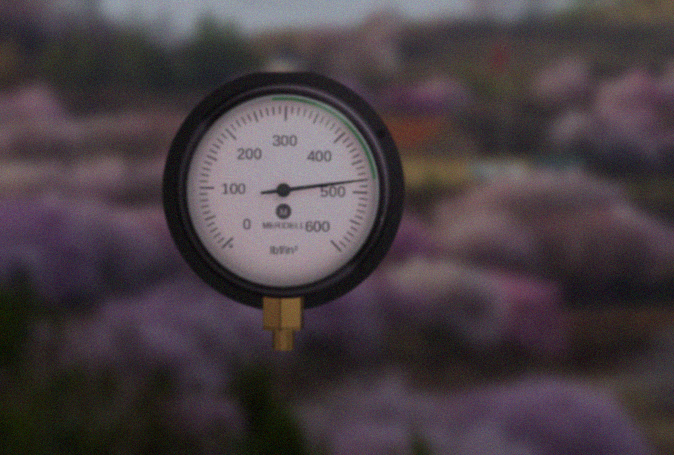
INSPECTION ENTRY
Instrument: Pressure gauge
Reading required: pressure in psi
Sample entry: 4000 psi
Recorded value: 480 psi
